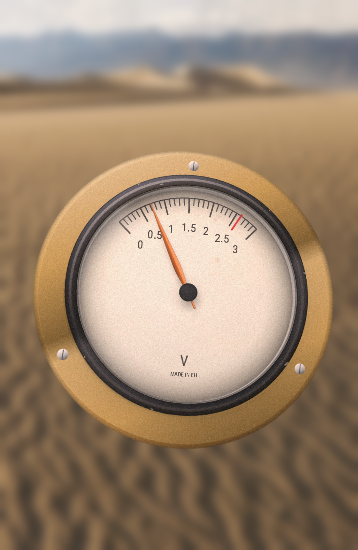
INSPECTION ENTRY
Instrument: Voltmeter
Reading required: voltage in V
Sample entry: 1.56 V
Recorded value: 0.7 V
